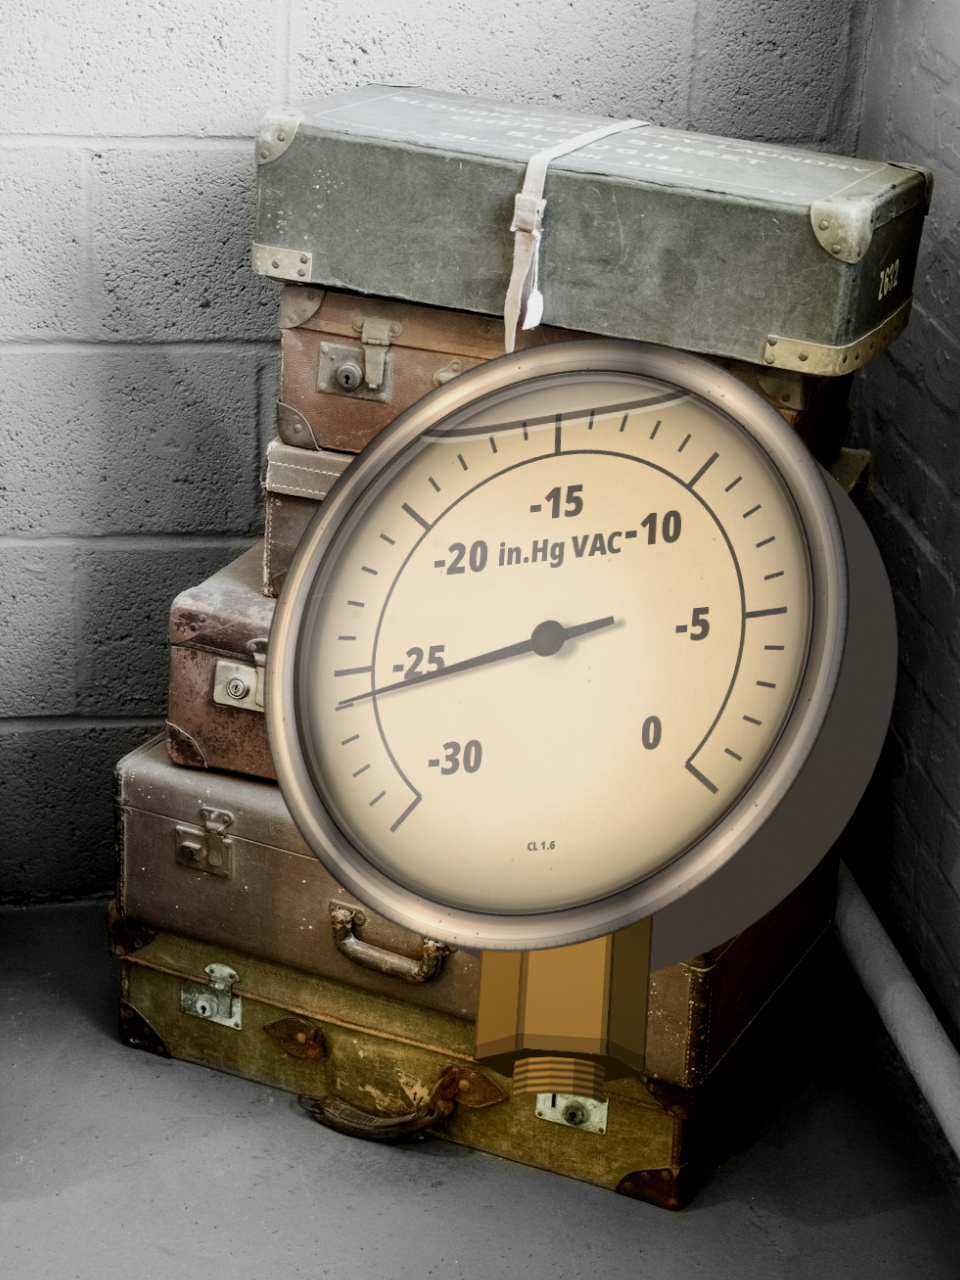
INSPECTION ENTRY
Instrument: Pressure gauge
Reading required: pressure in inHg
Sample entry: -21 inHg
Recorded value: -26 inHg
